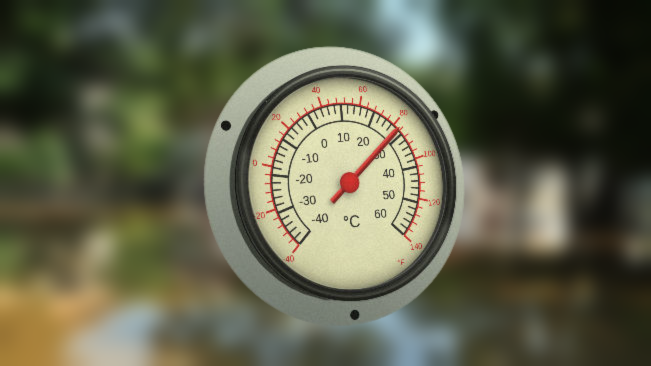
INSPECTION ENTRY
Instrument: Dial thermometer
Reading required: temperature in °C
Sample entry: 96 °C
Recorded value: 28 °C
